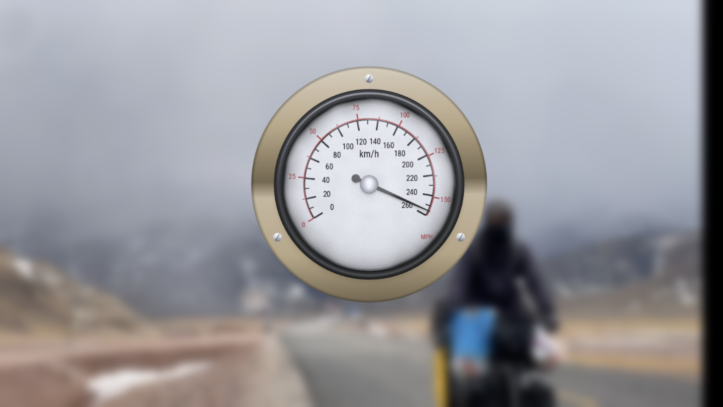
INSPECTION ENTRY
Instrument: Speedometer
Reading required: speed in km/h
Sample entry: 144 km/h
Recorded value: 255 km/h
